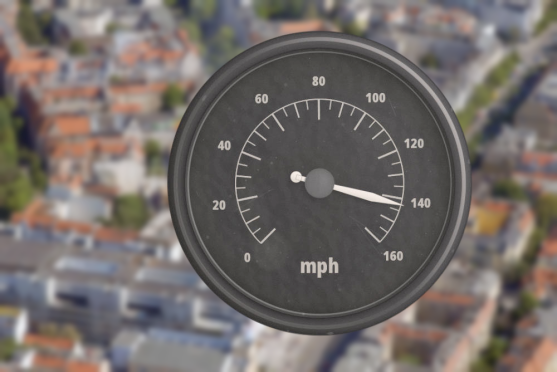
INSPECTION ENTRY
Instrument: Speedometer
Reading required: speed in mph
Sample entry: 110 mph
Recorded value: 142.5 mph
